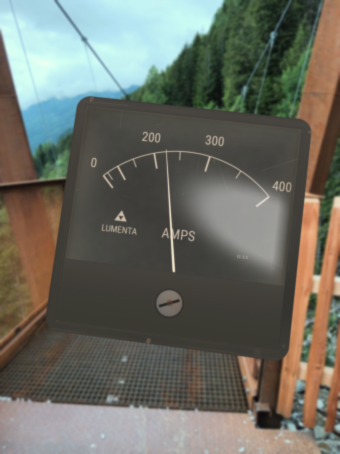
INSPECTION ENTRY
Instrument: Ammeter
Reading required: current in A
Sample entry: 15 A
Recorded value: 225 A
